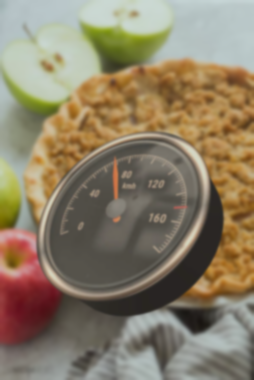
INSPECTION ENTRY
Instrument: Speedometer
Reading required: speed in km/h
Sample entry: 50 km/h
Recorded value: 70 km/h
